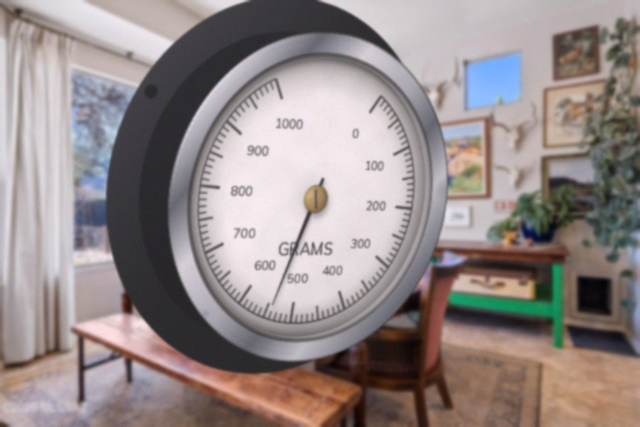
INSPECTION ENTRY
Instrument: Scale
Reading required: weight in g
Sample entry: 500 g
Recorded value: 550 g
